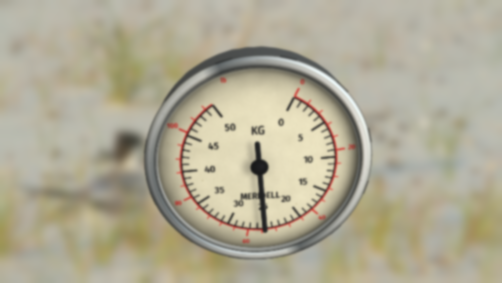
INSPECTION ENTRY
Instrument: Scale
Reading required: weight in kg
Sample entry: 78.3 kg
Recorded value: 25 kg
